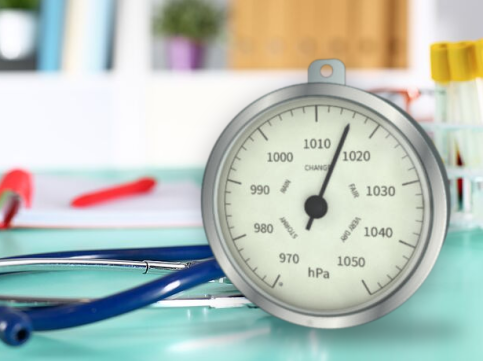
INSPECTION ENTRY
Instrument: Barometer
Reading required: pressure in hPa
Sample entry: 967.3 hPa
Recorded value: 1016 hPa
